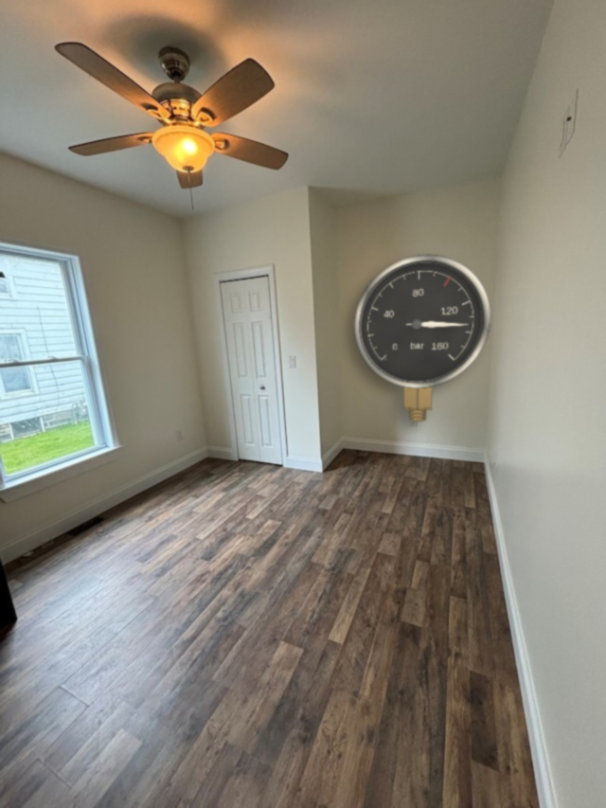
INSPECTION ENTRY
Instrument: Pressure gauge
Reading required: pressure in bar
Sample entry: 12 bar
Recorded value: 135 bar
